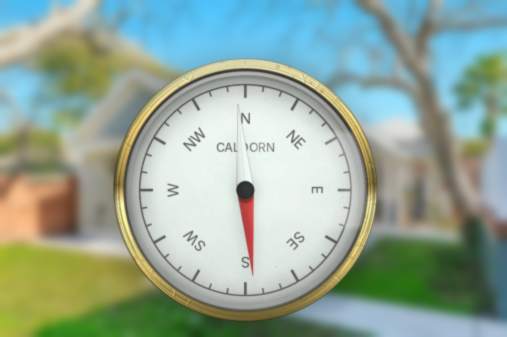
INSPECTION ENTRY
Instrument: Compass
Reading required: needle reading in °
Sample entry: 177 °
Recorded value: 175 °
